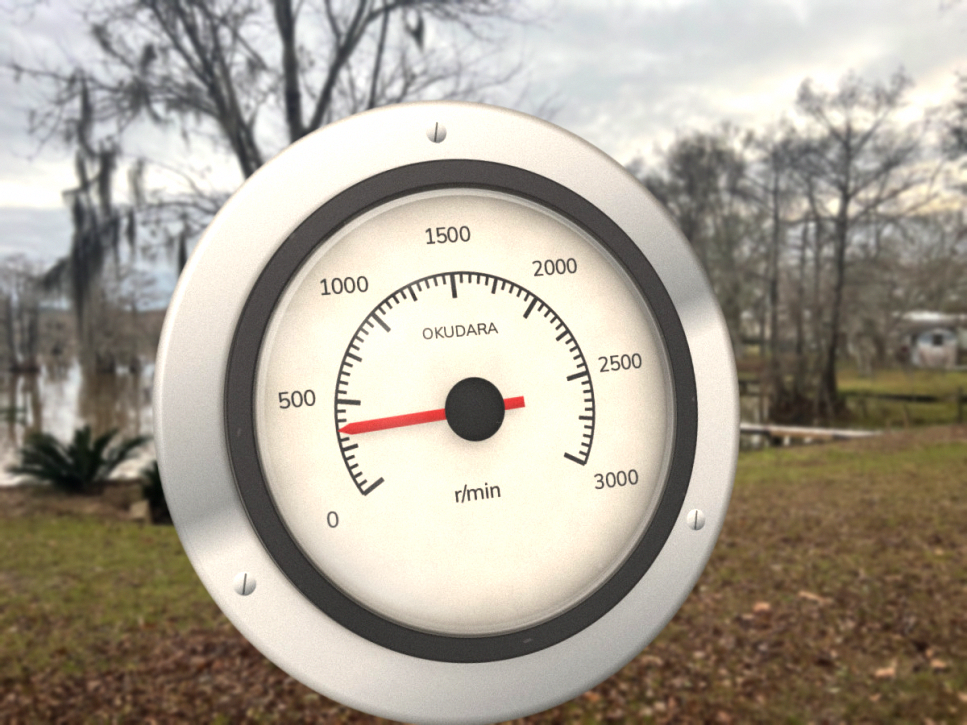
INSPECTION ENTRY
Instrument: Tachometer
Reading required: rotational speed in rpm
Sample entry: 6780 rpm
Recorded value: 350 rpm
